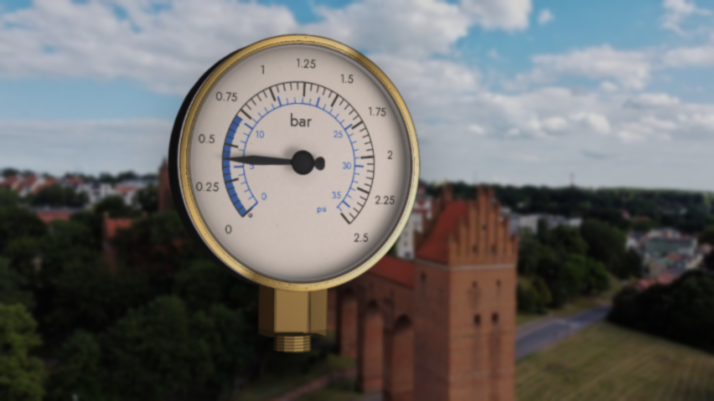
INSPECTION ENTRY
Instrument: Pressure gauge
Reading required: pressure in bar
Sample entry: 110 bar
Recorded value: 0.4 bar
